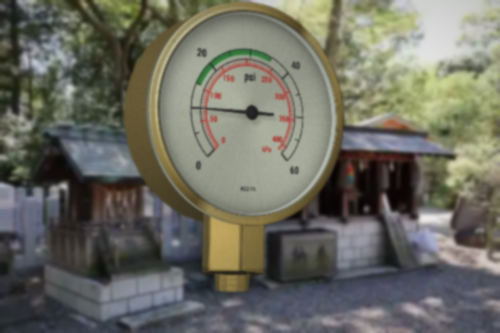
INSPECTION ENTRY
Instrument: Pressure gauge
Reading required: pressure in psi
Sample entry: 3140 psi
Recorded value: 10 psi
